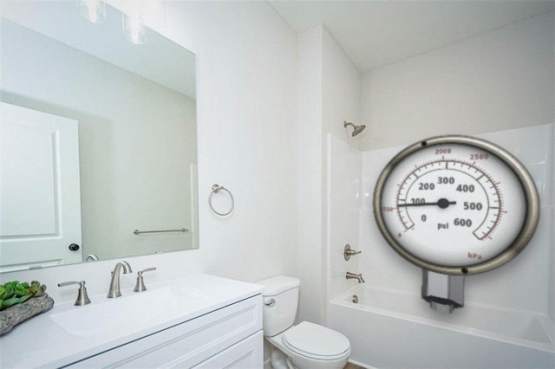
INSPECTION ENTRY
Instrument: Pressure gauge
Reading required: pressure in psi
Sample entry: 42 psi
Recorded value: 80 psi
